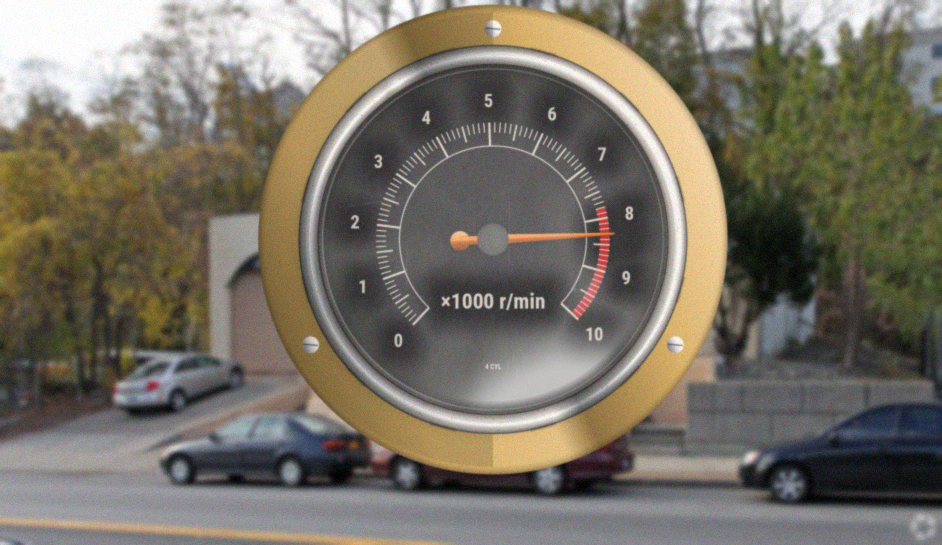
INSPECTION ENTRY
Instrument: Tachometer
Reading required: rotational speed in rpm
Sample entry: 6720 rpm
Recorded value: 8300 rpm
